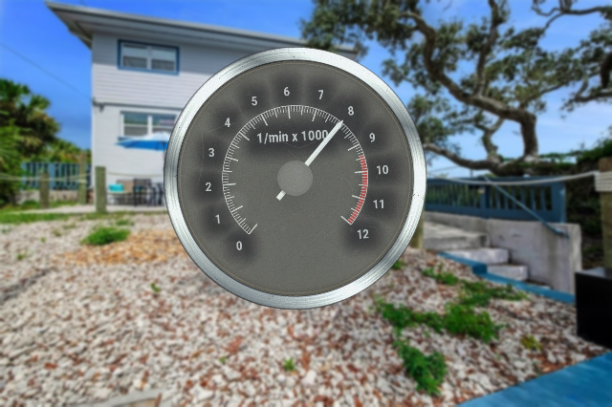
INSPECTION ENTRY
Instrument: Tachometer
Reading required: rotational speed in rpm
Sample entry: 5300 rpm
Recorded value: 8000 rpm
